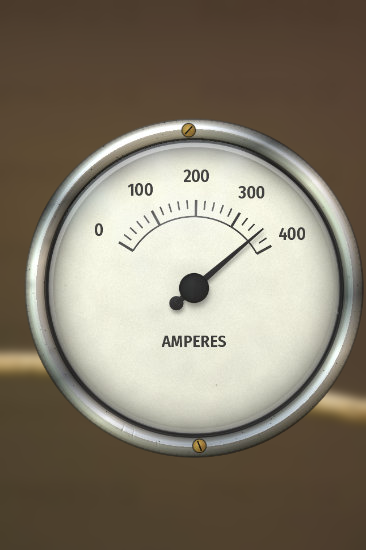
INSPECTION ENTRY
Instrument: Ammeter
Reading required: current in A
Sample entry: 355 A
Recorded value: 360 A
